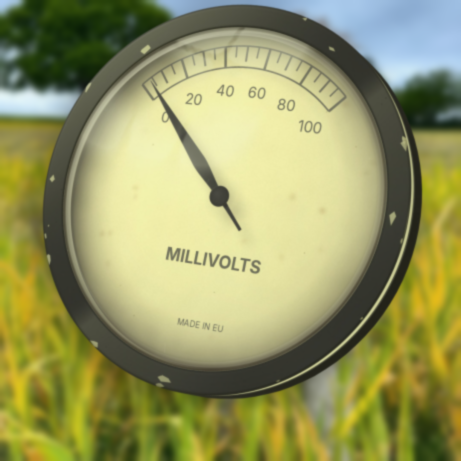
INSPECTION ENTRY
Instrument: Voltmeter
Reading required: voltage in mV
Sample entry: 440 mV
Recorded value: 5 mV
